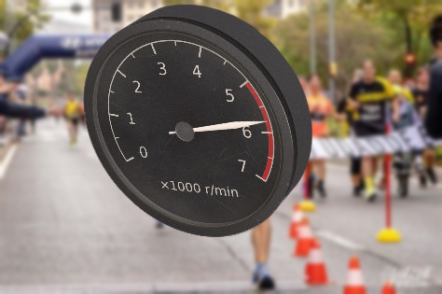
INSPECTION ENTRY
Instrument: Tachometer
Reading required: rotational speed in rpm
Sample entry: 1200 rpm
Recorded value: 5750 rpm
